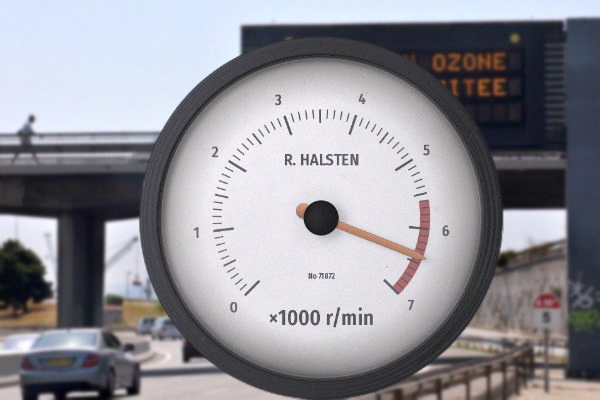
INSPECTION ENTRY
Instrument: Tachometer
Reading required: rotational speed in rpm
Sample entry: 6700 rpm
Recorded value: 6400 rpm
